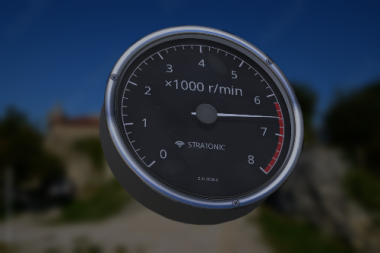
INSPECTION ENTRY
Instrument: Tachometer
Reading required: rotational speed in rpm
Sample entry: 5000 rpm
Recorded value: 6600 rpm
